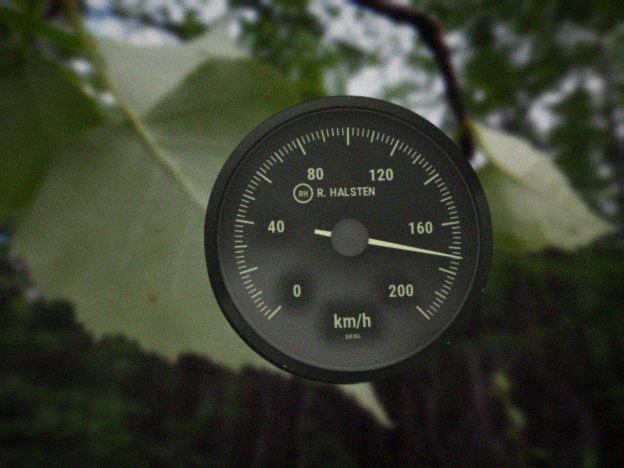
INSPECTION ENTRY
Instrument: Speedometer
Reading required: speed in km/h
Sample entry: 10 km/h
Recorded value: 174 km/h
